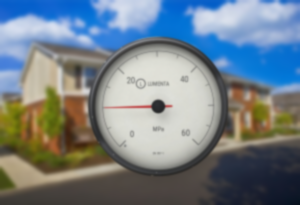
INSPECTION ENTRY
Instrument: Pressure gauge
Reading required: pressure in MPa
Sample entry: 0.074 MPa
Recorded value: 10 MPa
